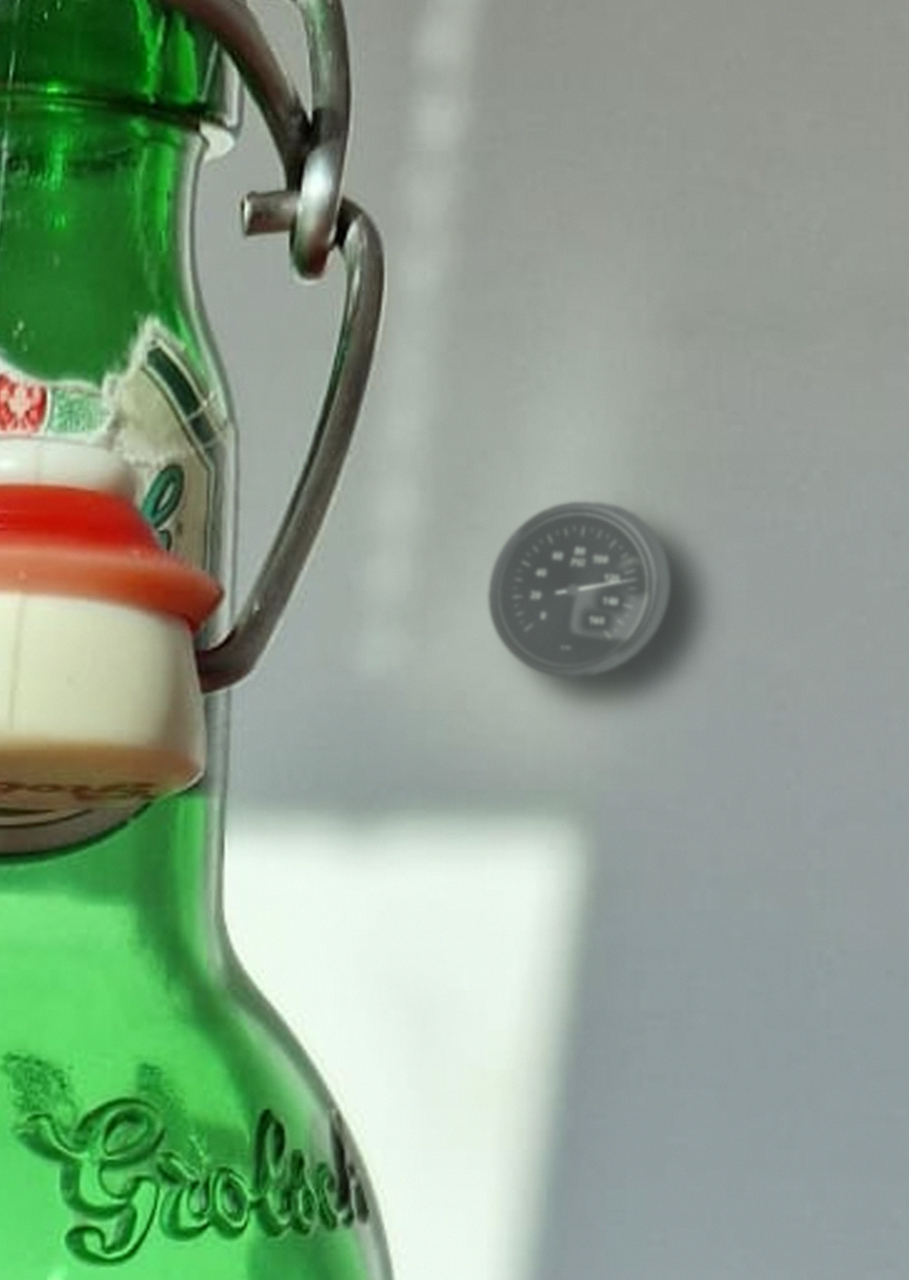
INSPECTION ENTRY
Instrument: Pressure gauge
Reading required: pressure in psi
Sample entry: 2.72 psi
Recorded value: 125 psi
